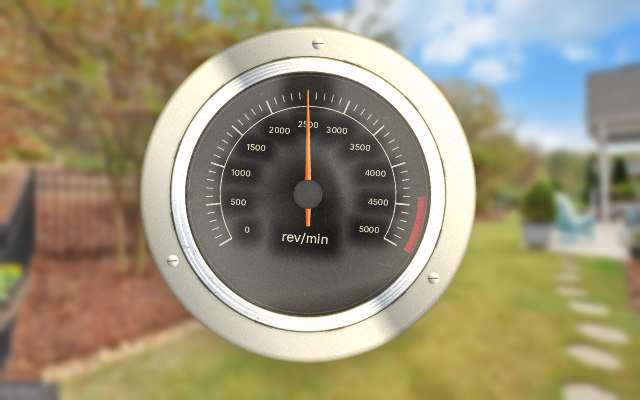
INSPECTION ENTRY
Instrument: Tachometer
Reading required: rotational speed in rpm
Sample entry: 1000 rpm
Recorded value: 2500 rpm
